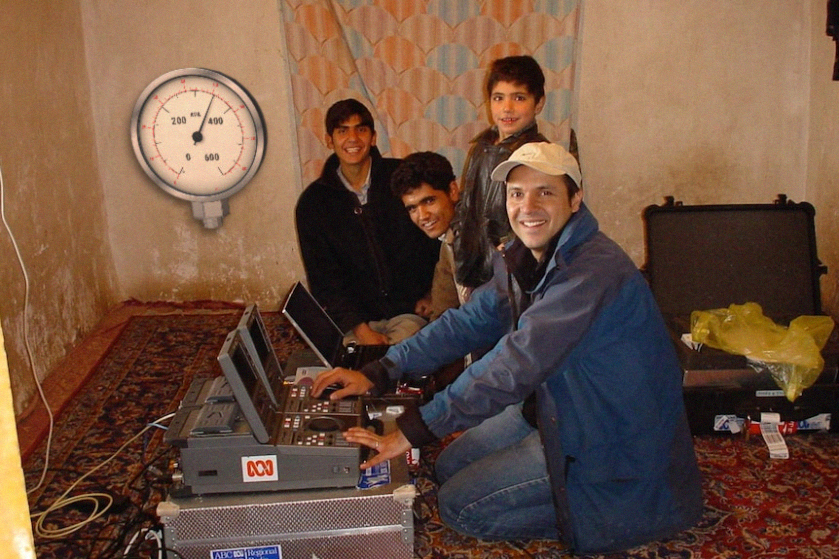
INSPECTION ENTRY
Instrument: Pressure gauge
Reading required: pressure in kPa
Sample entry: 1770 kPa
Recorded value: 350 kPa
